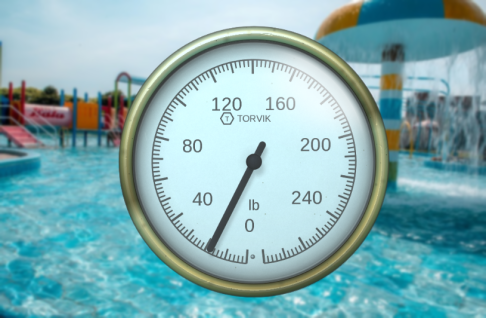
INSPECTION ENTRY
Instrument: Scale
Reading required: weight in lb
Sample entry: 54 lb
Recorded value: 18 lb
